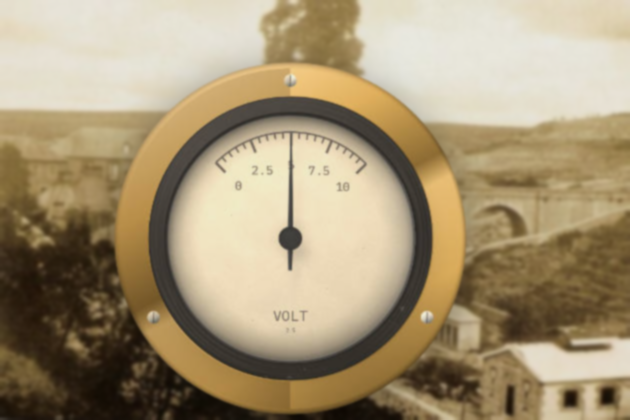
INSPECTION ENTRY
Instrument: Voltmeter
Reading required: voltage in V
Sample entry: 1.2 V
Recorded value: 5 V
